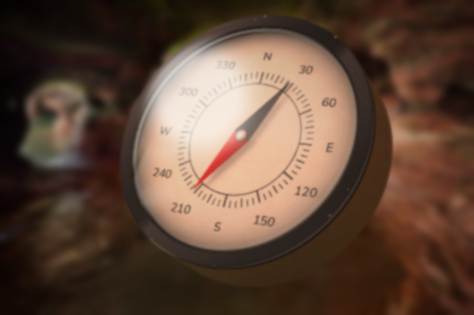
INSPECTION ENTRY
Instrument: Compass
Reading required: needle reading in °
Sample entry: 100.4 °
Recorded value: 210 °
